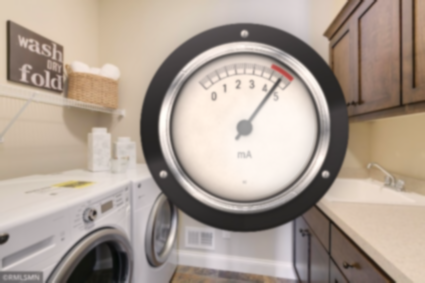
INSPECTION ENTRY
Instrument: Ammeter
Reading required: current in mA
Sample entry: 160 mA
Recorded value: 4.5 mA
